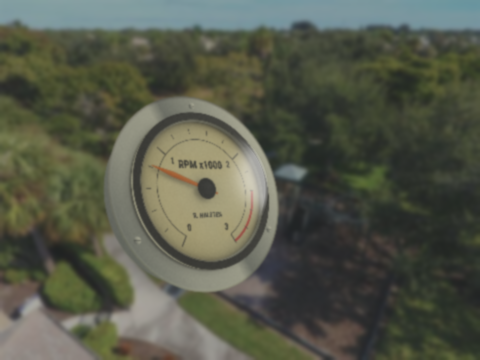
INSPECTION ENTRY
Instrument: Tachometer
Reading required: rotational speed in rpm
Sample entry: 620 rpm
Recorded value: 800 rpm
